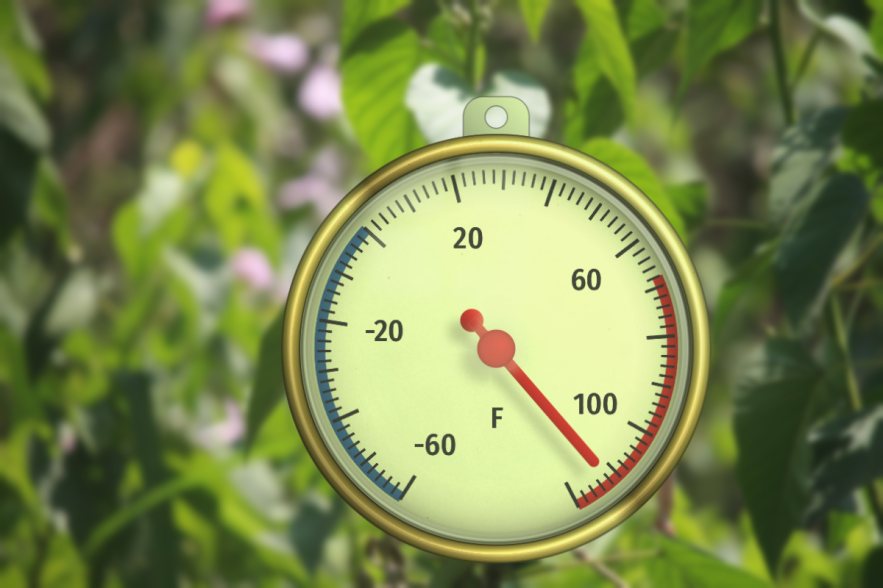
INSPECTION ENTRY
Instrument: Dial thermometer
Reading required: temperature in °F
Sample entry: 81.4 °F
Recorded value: 112 °F
